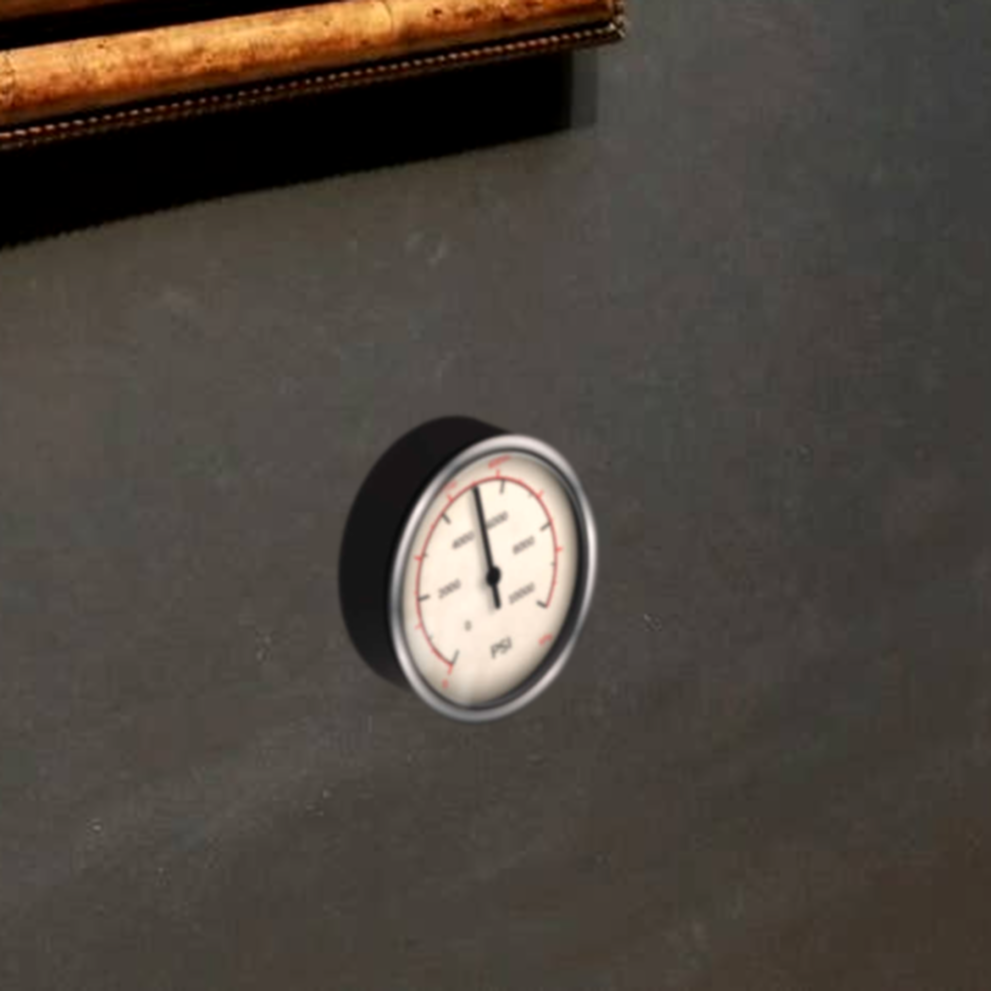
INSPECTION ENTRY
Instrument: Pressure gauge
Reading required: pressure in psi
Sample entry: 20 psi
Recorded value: 5000 psi
